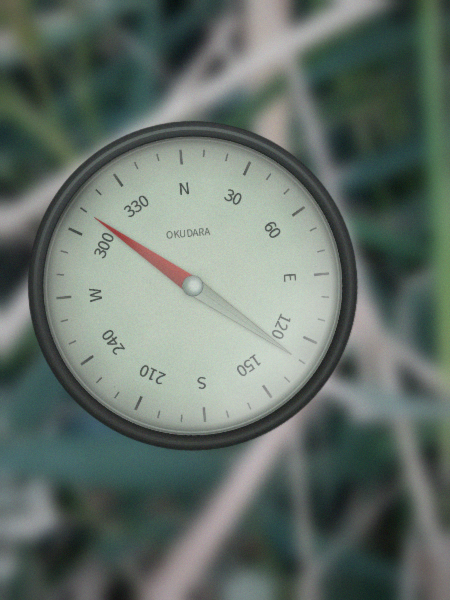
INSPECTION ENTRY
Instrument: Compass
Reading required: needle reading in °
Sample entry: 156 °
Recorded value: 310 °
